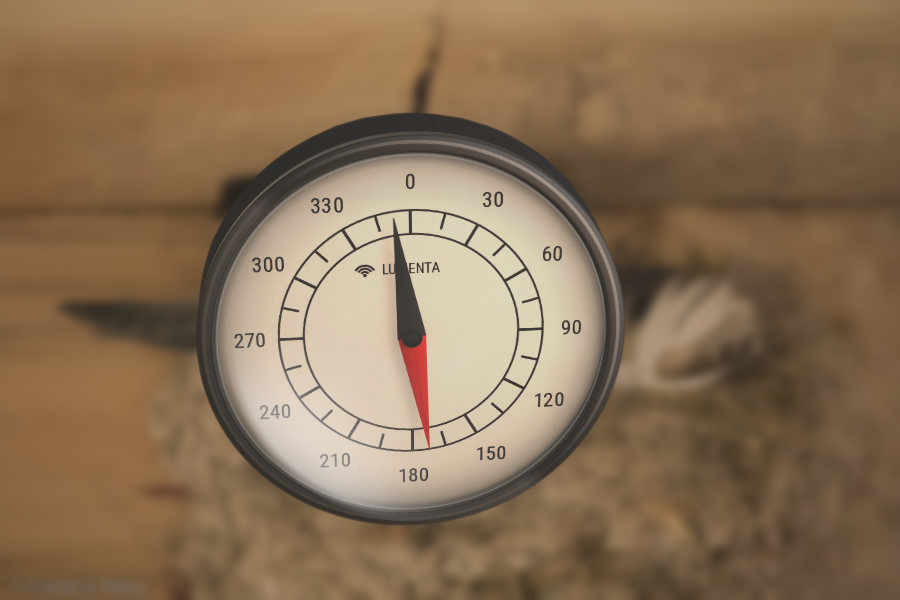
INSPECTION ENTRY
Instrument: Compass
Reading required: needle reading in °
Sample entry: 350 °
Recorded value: 172.5 °
